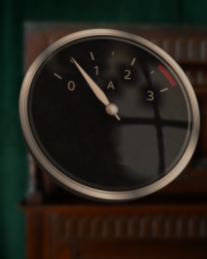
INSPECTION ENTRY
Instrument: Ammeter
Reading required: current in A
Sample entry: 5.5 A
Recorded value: 0.5 A
